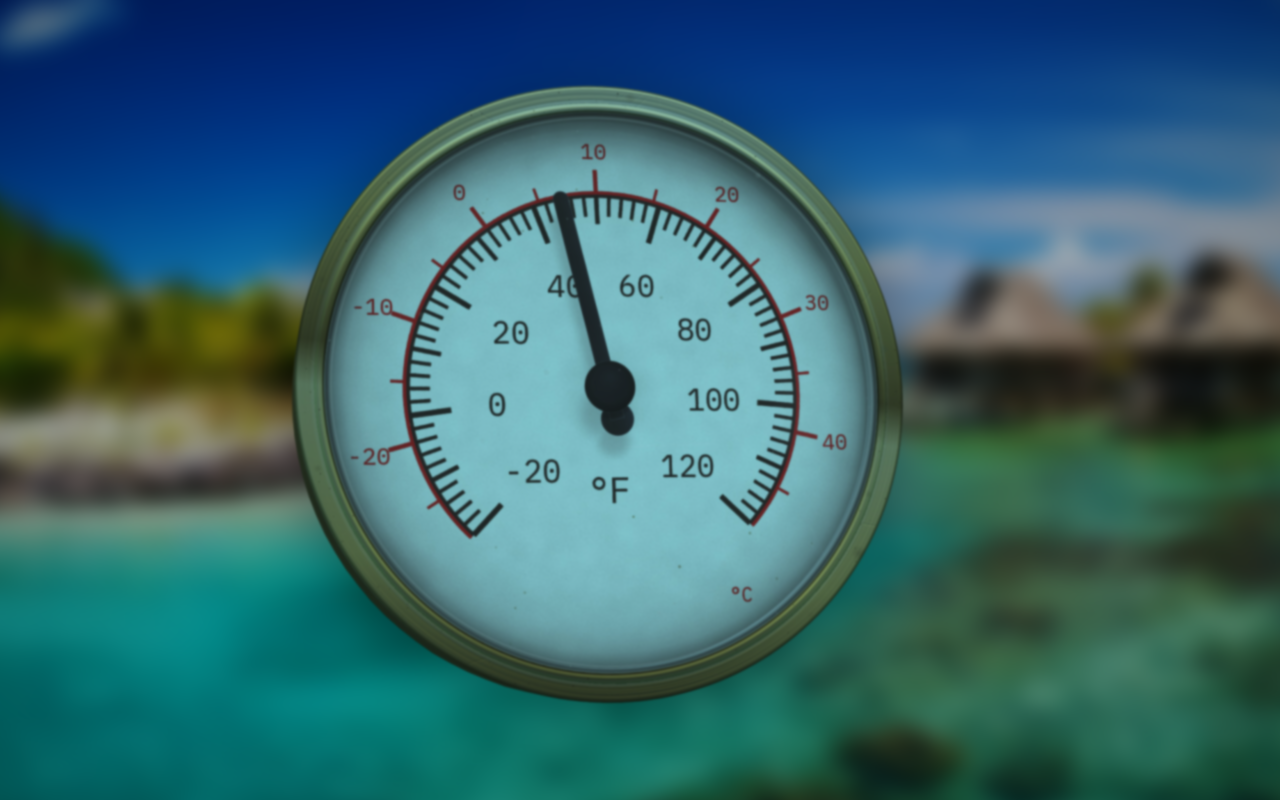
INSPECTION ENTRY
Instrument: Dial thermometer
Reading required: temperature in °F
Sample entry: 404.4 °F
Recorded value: 44 °F
